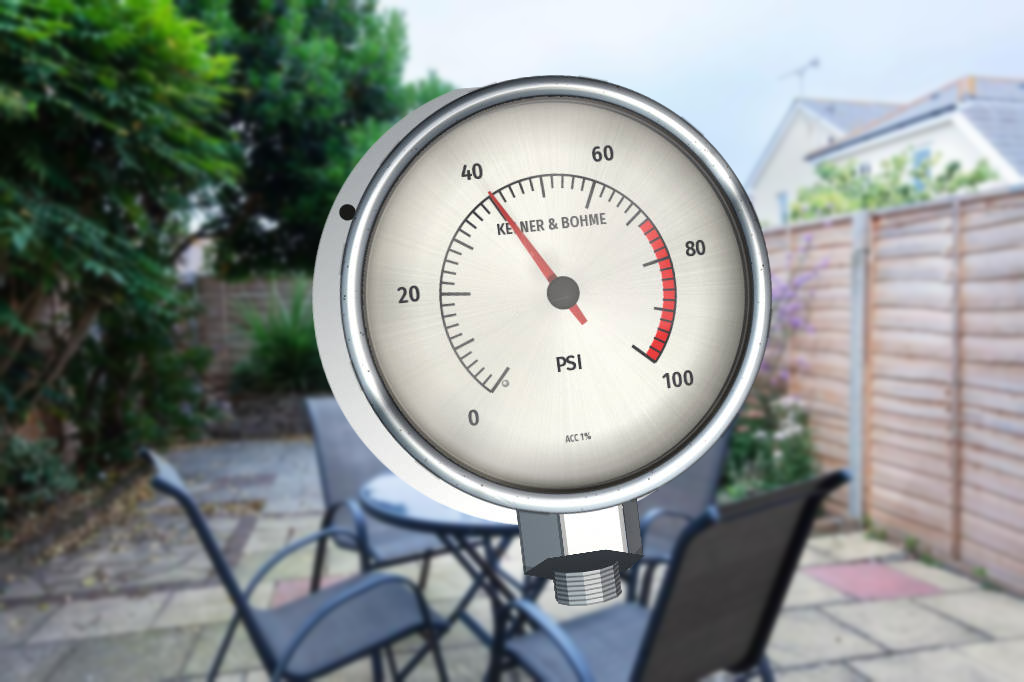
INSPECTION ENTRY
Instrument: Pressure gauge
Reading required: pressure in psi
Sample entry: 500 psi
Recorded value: 40 psi
